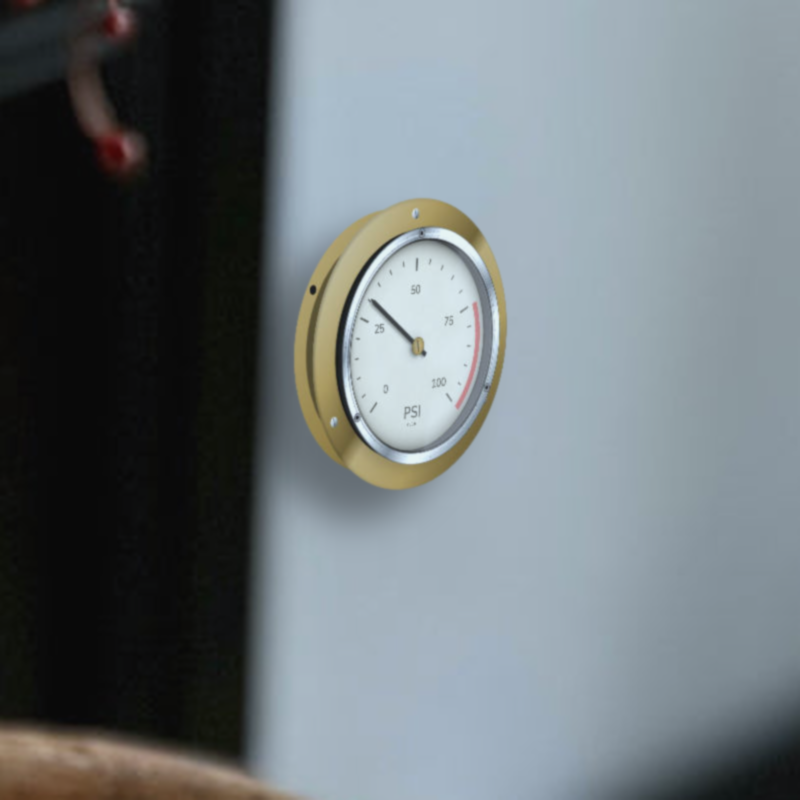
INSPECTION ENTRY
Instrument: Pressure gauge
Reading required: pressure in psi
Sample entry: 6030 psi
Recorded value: 30 psi
